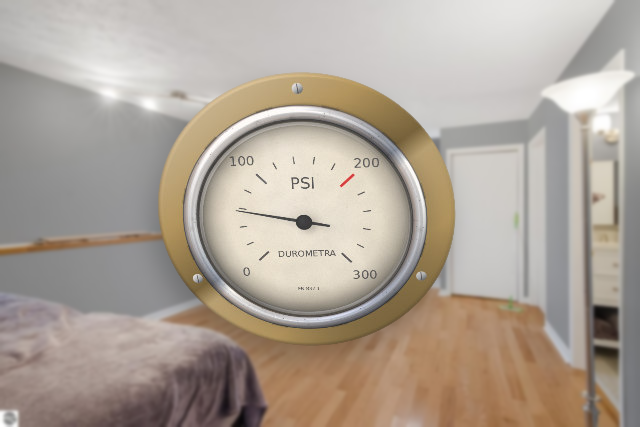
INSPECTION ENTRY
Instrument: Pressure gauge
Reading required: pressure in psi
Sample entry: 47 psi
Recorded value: 60 psi
